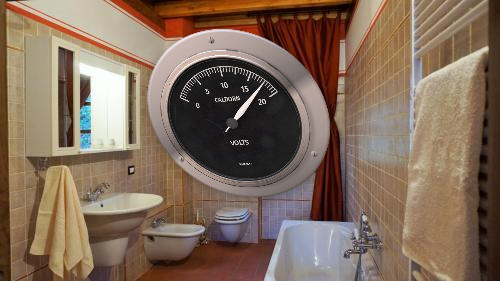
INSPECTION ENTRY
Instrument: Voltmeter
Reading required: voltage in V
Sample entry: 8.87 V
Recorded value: 17.5 V
